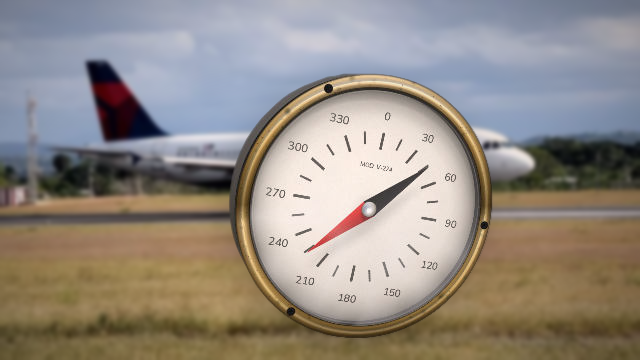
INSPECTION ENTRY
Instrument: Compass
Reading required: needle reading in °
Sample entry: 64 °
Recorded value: 225 °
